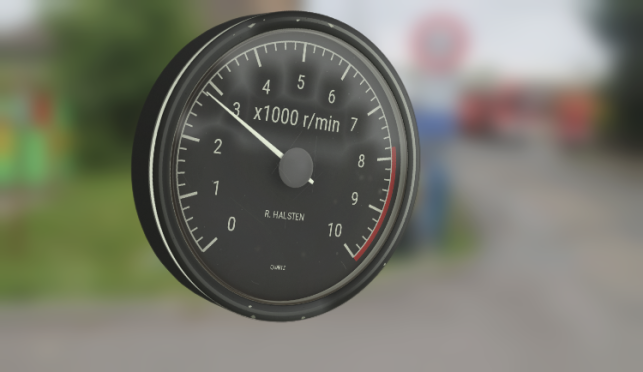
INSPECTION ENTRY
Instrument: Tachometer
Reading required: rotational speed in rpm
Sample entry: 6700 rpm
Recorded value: 2800 rpm
